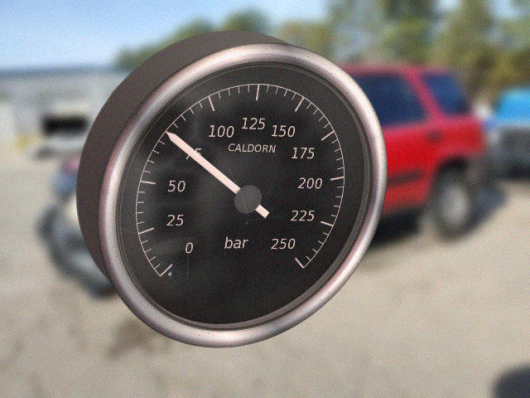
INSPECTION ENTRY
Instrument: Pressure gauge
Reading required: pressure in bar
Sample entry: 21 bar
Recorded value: 75 bar
